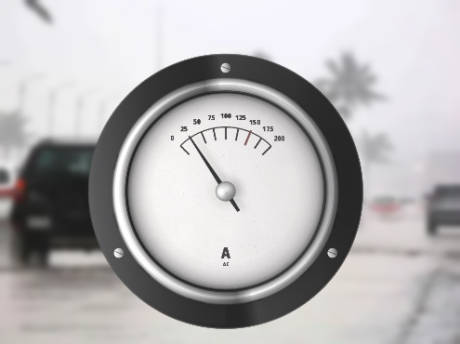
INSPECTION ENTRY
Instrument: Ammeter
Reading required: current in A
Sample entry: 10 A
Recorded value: 25 A
